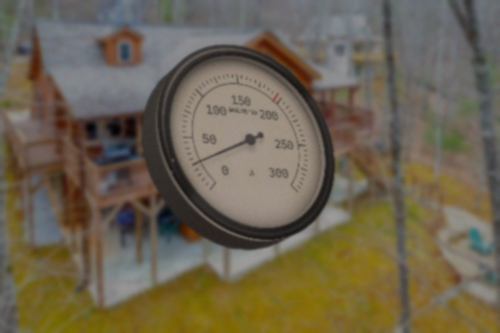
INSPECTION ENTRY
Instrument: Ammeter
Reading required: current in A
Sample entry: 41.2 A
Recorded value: 25 A
